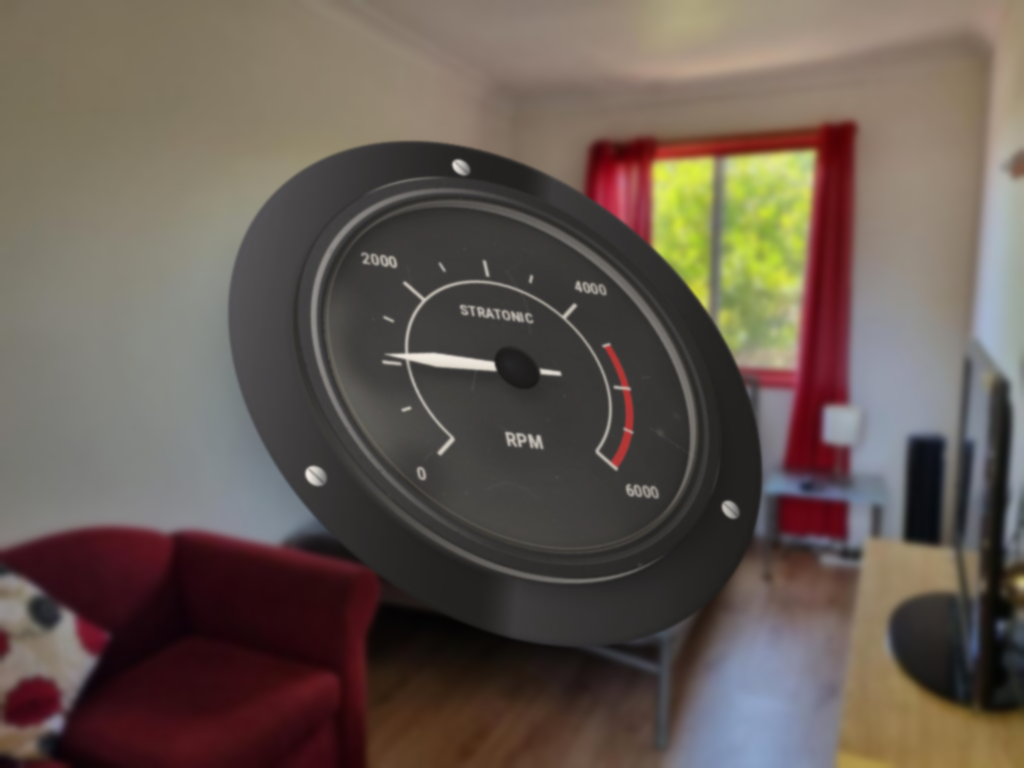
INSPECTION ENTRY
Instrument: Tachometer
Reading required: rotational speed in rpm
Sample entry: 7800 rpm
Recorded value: 1000 rpm
